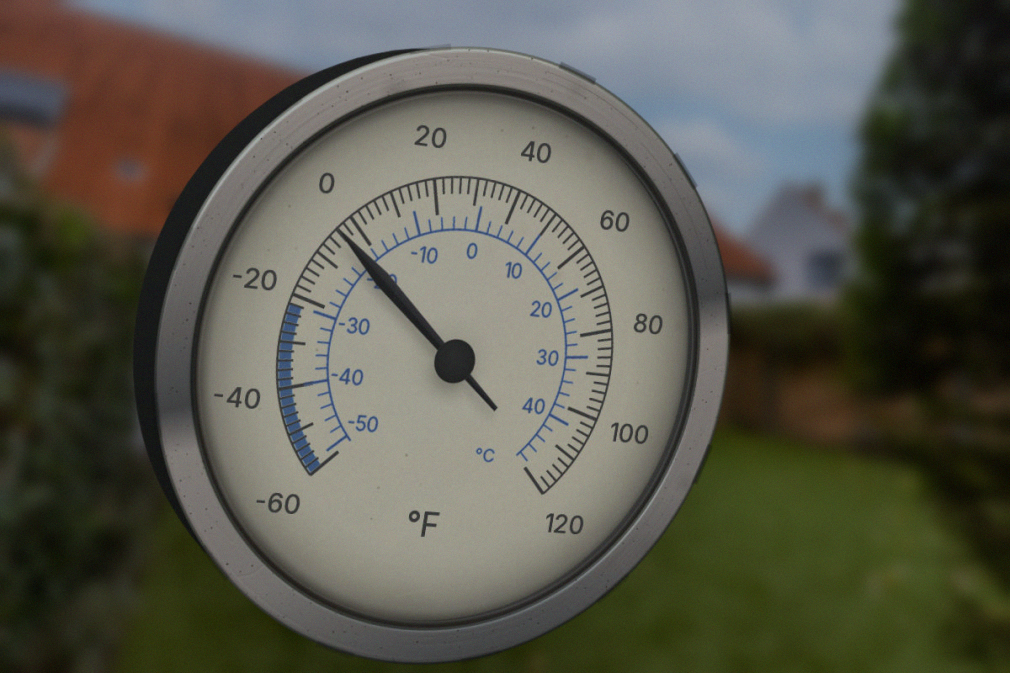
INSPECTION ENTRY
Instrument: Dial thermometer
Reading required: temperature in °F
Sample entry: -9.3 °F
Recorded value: -4 °F
